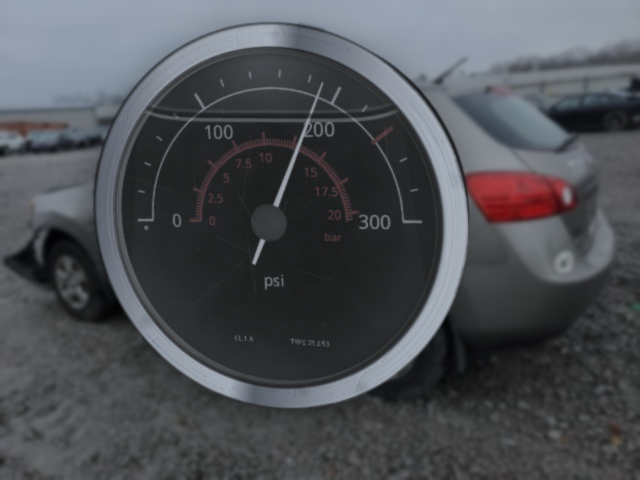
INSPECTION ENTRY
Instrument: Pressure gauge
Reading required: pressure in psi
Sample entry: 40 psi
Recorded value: 190 psi
